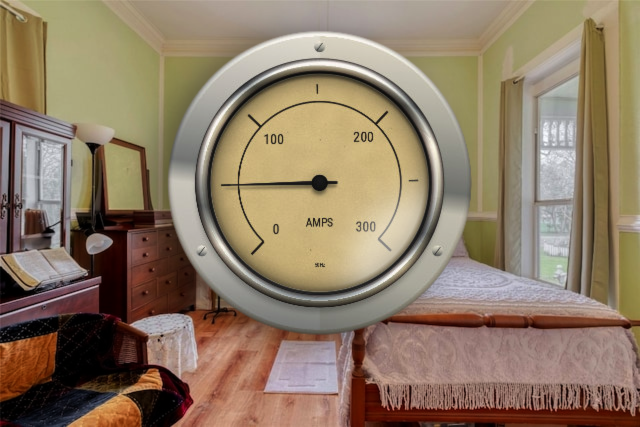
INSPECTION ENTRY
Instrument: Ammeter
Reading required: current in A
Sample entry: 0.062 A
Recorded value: 50 A
